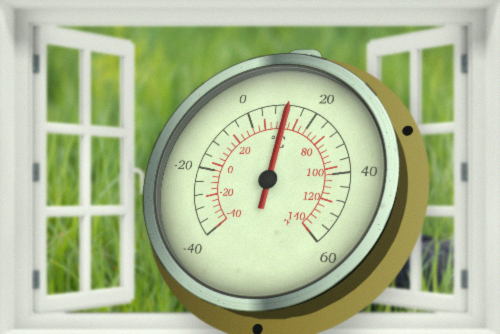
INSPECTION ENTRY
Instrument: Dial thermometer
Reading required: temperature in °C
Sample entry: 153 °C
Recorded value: 12 °C
